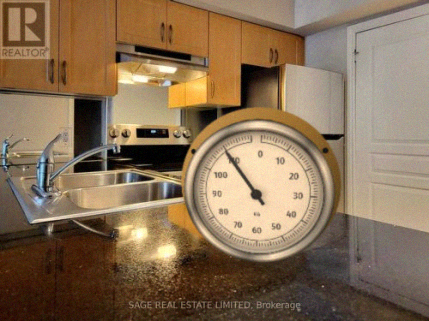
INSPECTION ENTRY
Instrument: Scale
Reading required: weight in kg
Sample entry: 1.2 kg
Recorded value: 110 kg
